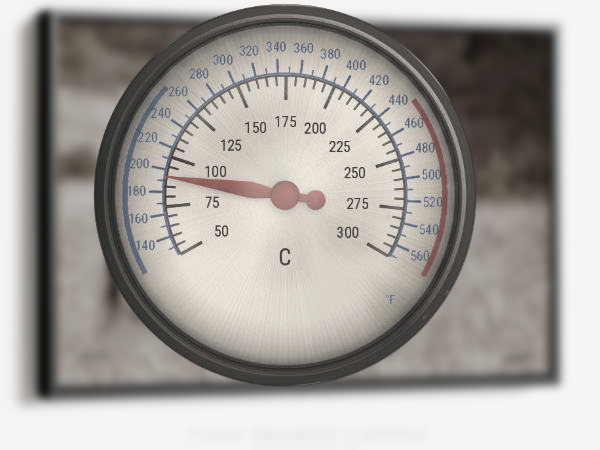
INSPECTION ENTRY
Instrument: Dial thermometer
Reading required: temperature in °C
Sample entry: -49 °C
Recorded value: 90 °C
